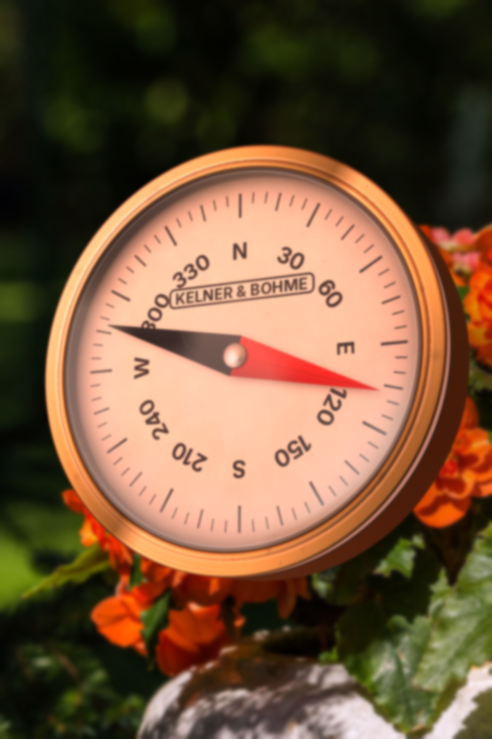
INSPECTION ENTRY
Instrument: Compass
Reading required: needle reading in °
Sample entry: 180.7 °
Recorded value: 107.5 °
